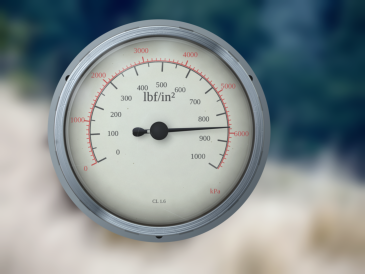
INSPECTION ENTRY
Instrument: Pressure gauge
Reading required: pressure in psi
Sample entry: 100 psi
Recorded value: 850 psi
